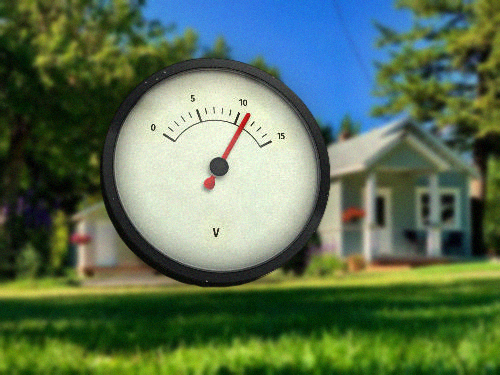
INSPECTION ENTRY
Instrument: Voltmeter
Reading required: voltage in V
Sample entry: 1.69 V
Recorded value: 11 V
